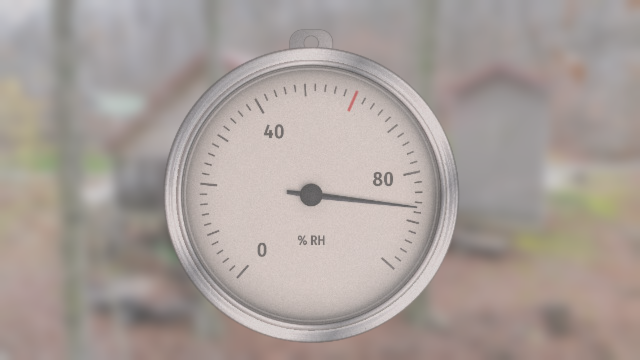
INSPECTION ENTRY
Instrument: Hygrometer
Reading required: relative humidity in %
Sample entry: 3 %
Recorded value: 87 %
